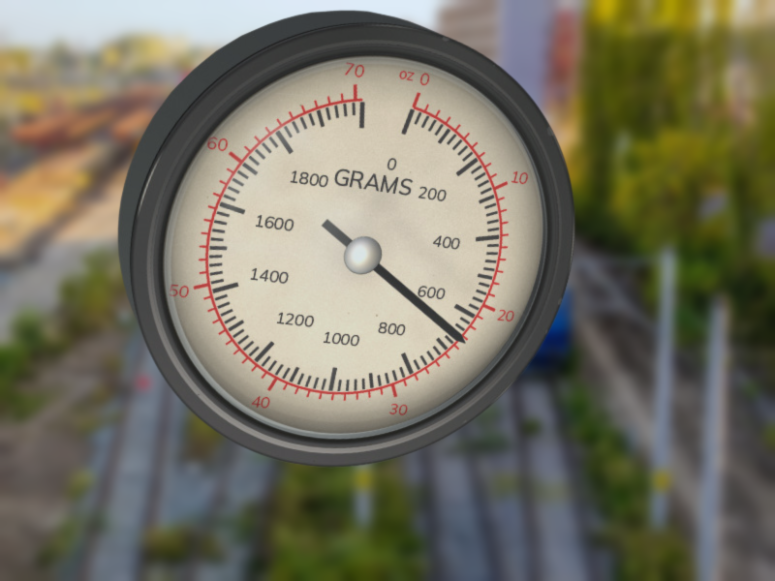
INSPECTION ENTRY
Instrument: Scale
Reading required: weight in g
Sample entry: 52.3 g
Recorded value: 660 g
